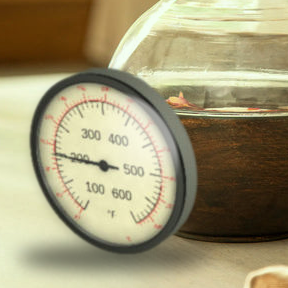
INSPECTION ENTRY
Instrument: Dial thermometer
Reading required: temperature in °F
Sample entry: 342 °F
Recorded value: 200 °F
